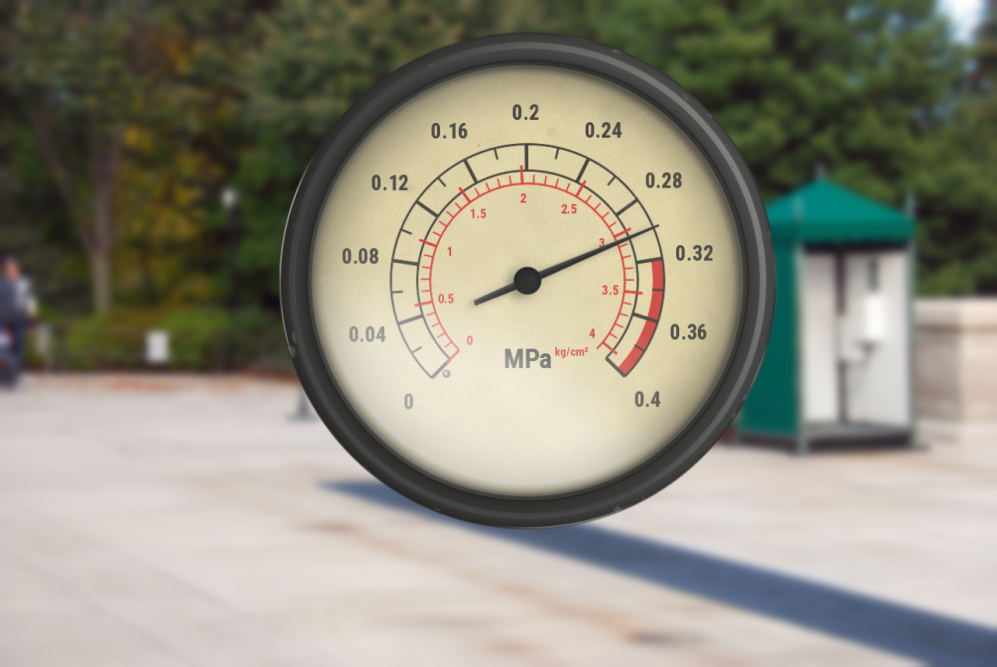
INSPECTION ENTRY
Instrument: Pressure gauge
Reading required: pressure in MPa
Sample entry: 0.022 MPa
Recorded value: 0.3 MPa
